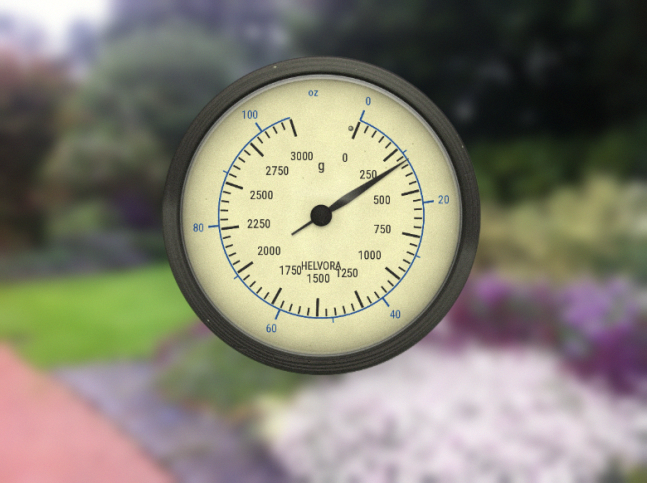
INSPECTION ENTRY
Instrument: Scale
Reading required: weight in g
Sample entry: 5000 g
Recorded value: 325 g
